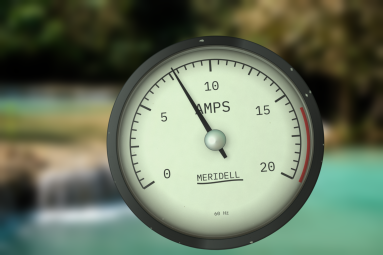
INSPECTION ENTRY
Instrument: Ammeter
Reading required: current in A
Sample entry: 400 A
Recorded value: 7.75 A
